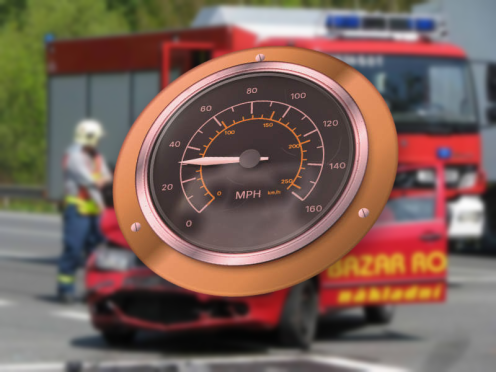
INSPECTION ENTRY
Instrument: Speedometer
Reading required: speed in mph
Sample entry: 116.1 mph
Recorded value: 30 mph
